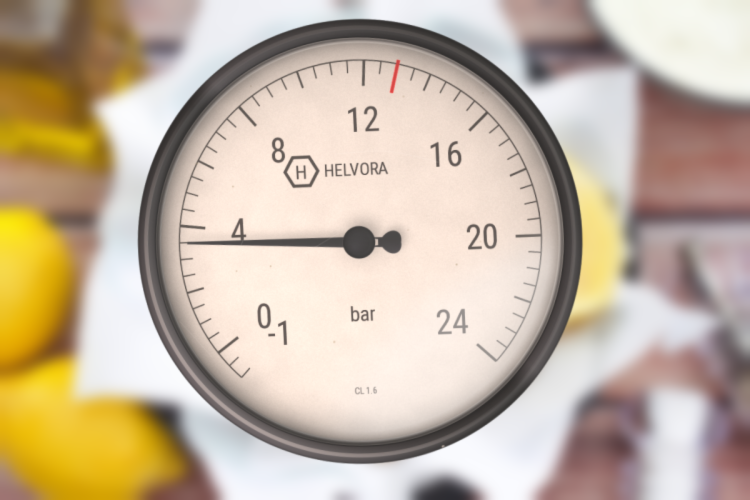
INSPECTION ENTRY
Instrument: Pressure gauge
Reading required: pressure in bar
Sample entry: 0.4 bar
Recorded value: 3.5 bar
